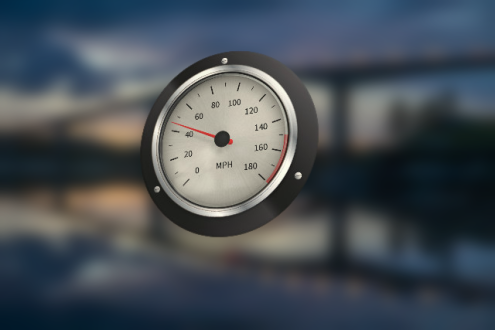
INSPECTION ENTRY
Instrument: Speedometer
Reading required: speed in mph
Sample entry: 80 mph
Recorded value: 45 mph
